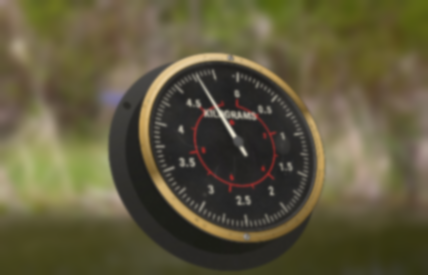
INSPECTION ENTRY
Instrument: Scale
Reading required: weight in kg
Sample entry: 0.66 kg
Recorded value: 4.75 kg
